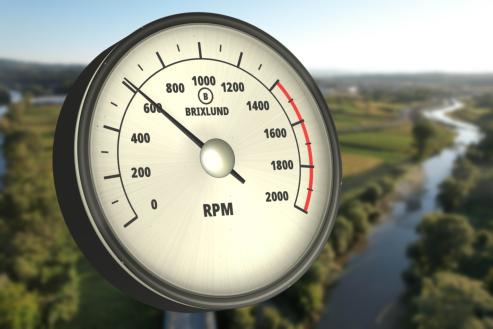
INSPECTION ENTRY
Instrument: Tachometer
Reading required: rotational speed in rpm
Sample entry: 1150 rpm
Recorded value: 600 rpm
